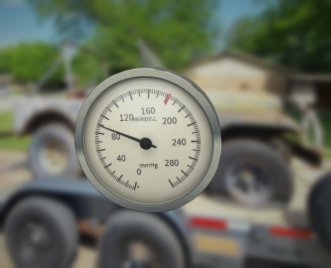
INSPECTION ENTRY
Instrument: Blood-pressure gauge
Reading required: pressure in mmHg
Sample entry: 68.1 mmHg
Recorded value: 90 mmHg
